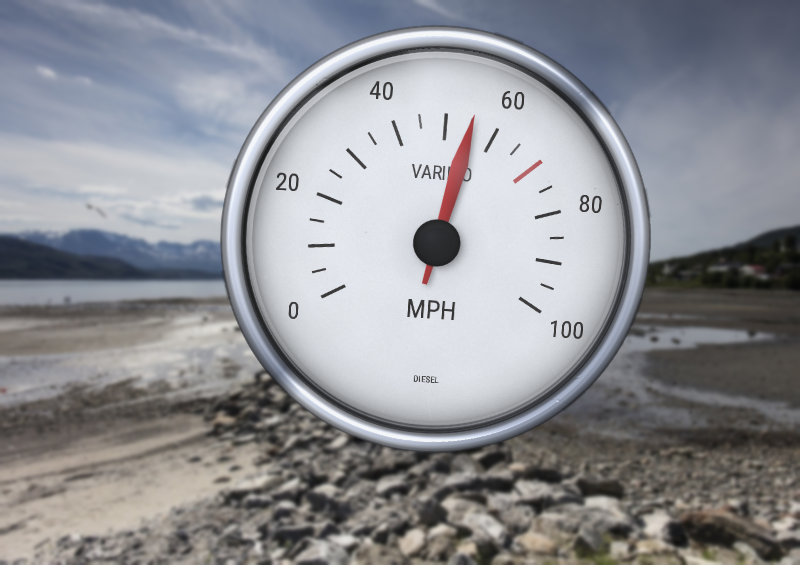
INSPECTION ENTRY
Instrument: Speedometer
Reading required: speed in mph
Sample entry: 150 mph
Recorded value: 55 mph
